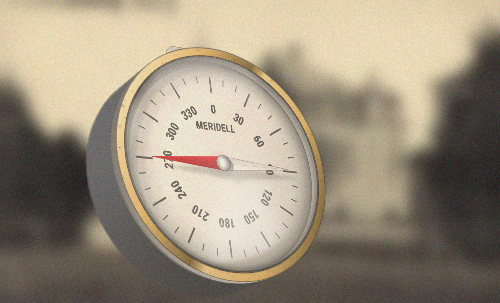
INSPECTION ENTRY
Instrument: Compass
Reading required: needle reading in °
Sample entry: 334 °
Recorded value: 270 °
